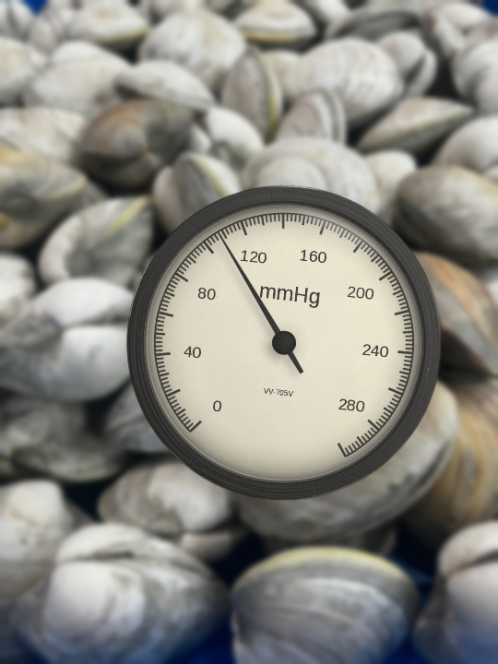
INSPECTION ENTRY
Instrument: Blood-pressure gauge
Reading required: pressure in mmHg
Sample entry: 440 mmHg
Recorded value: 108 mmHg
